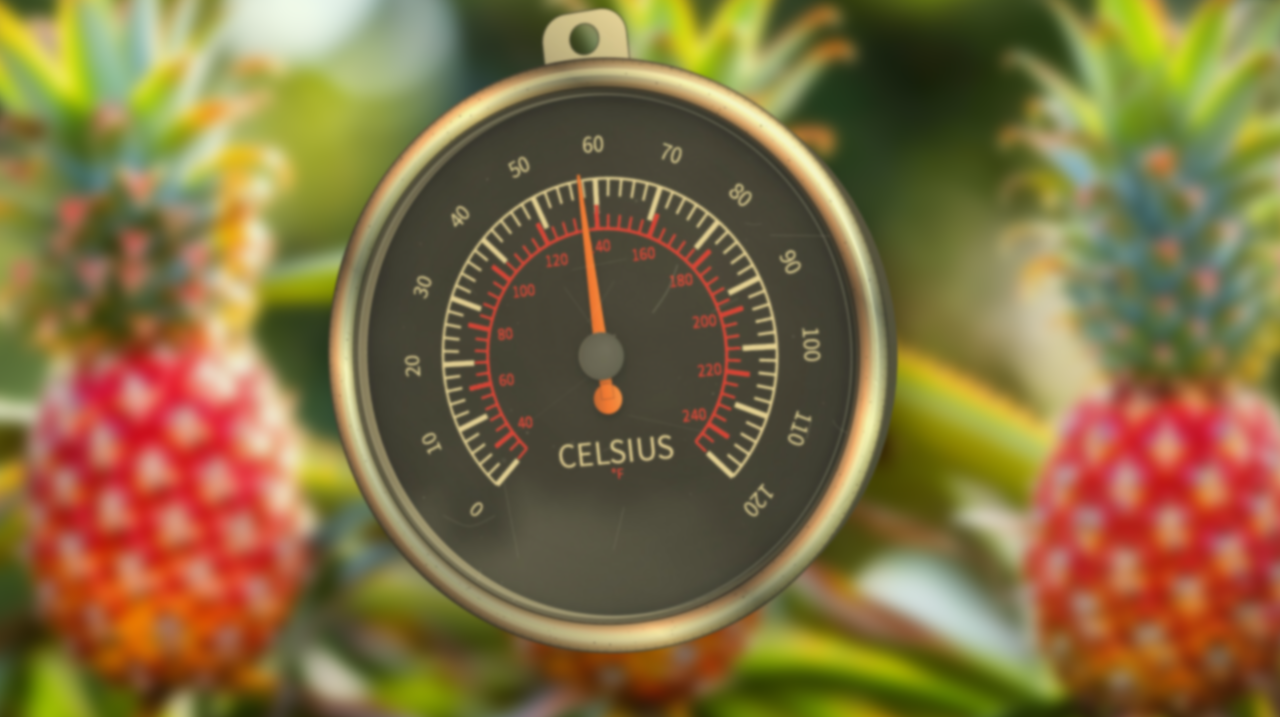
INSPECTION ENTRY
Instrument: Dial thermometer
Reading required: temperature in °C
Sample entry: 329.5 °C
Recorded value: 58 °C
